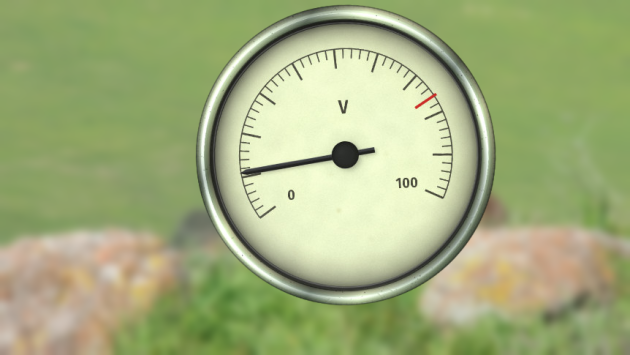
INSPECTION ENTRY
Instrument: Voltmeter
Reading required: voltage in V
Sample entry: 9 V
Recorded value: 11 V
